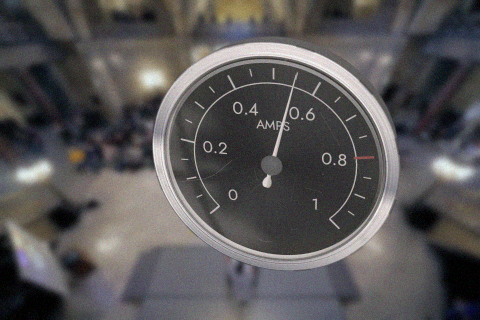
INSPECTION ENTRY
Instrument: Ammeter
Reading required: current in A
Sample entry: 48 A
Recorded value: 0.55 A
